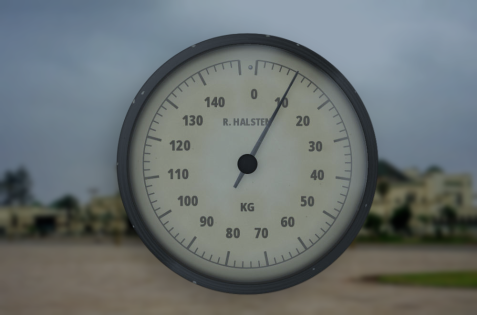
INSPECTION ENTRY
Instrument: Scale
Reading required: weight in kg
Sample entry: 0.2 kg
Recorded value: 10 kg
